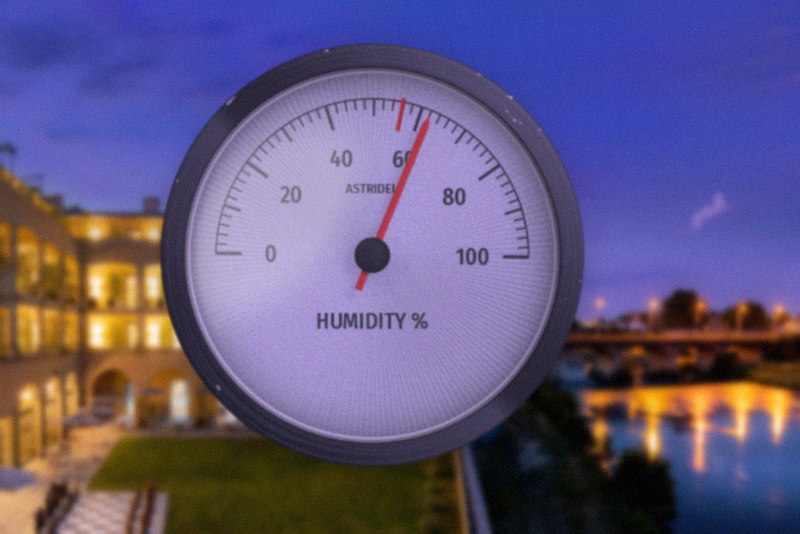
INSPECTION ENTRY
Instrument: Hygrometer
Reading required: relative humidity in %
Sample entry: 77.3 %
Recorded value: 62 %
